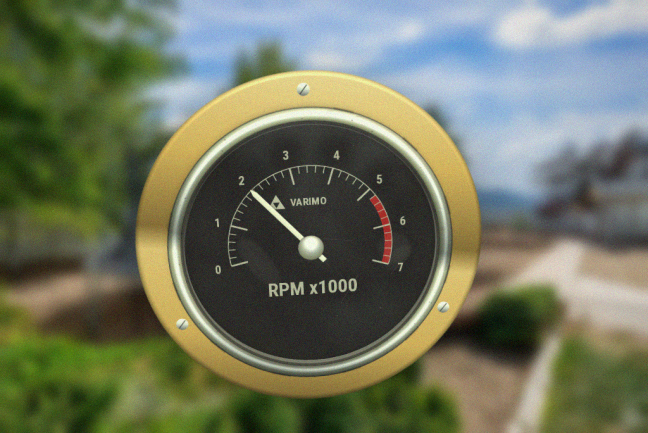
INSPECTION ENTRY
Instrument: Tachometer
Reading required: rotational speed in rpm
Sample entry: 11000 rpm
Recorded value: 2000 rpm
